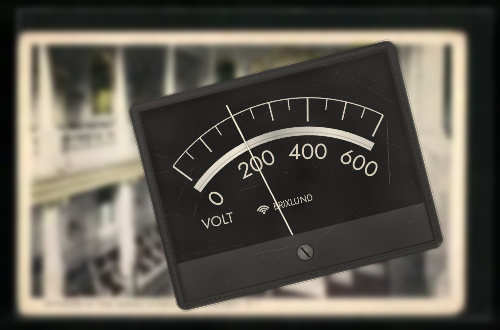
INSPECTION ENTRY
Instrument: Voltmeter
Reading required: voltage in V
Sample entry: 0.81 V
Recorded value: 200 V
